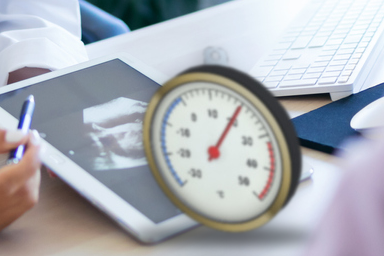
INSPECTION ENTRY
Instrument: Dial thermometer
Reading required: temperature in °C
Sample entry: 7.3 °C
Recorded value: 20 °C
